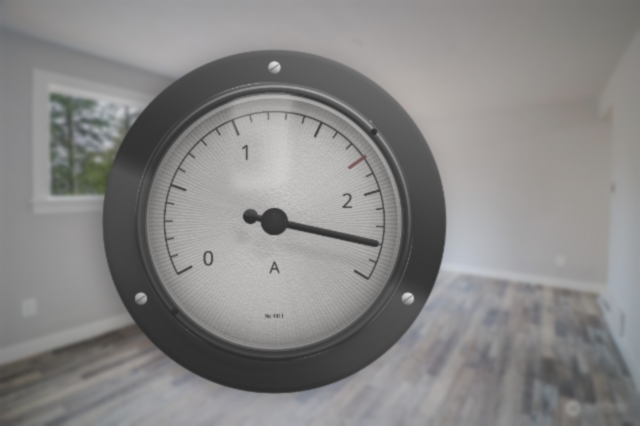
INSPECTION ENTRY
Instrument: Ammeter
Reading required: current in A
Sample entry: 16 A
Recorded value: 2.3 A
